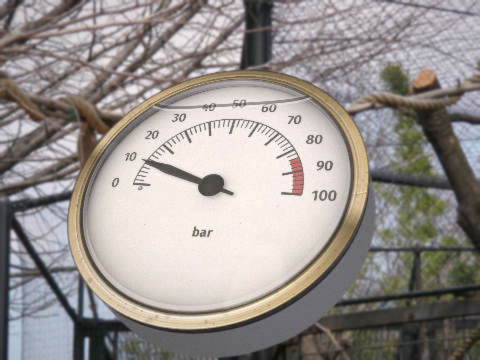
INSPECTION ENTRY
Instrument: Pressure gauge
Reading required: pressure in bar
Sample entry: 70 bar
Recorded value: 10 bar
